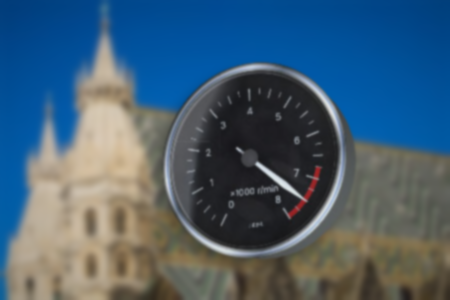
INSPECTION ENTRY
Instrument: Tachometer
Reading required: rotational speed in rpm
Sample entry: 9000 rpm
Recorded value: 7500 rpm
